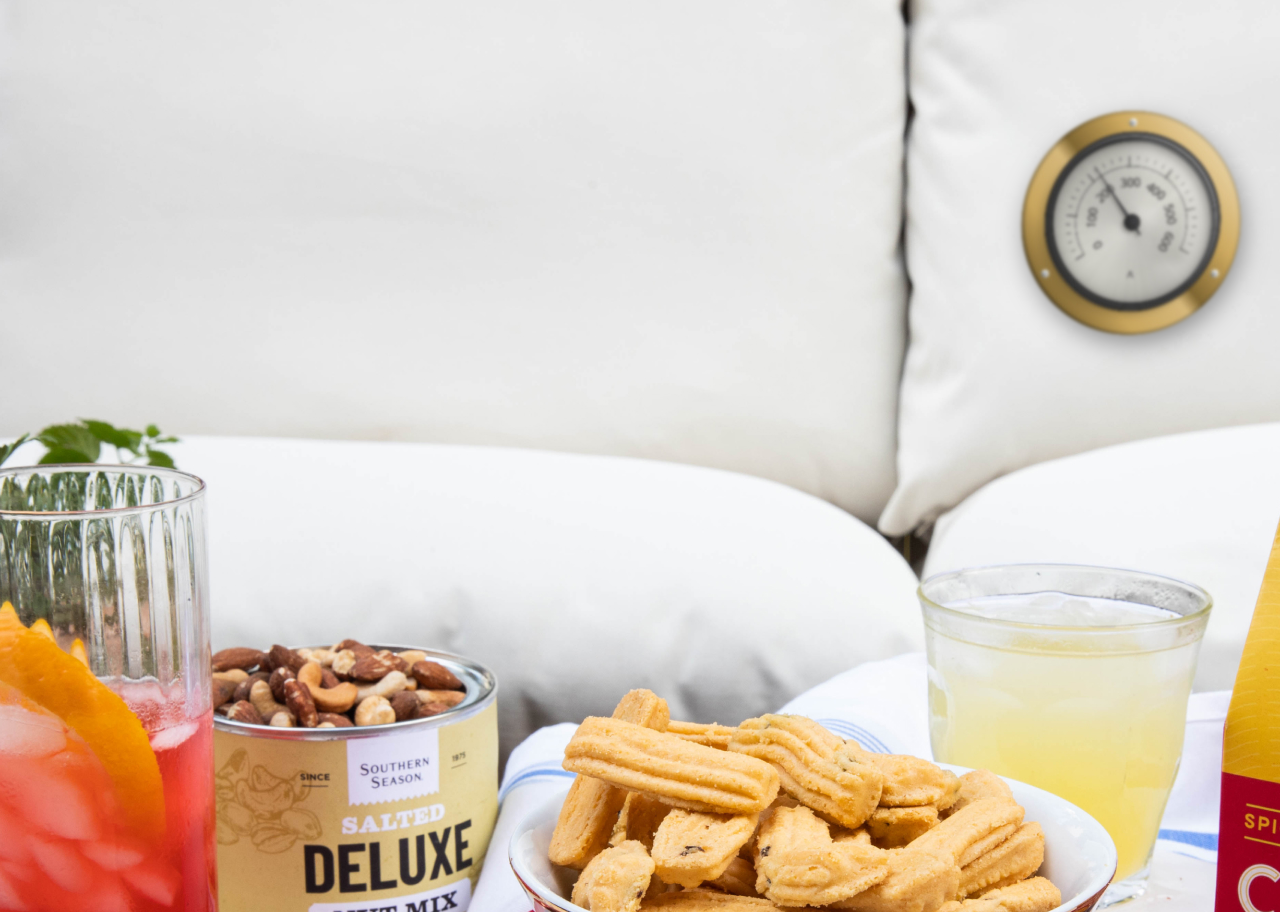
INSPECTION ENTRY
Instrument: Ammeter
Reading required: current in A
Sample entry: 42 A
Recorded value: 220 A
